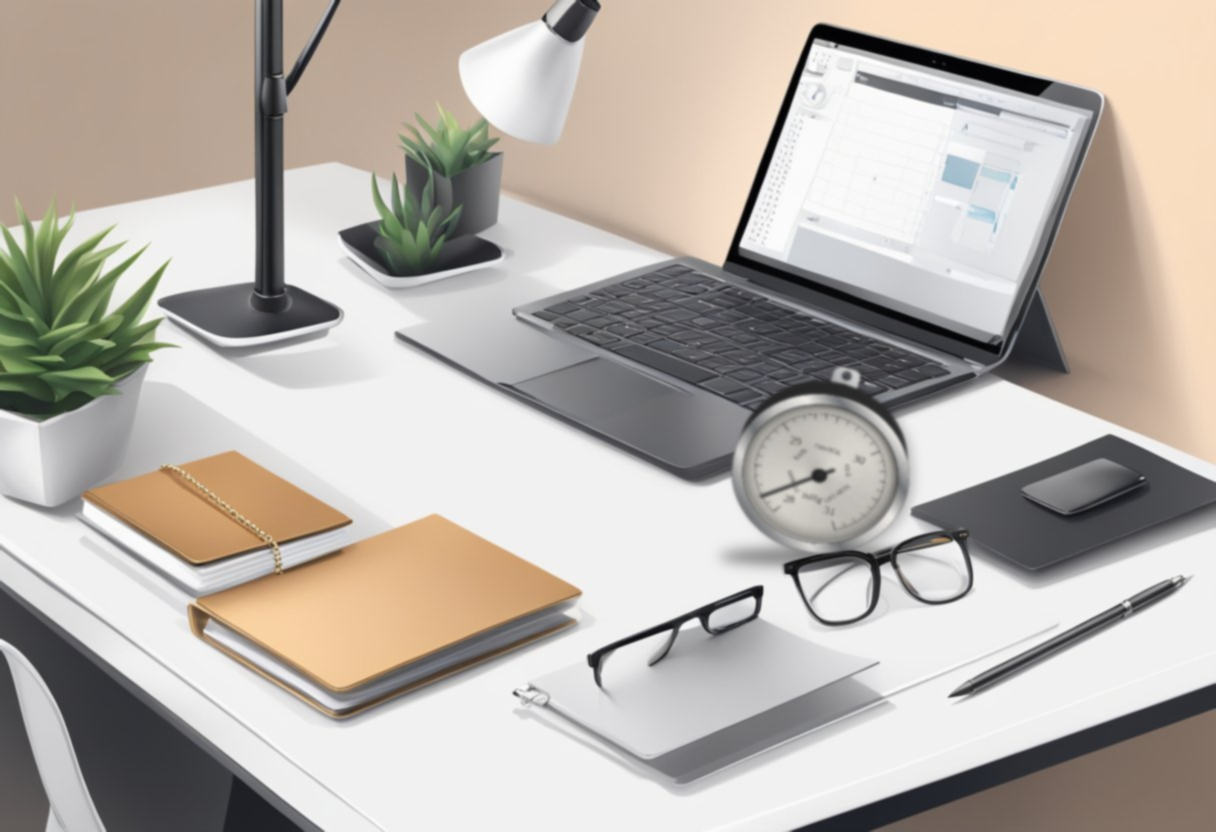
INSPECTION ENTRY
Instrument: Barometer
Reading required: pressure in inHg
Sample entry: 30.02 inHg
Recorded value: 28.2 inHg
